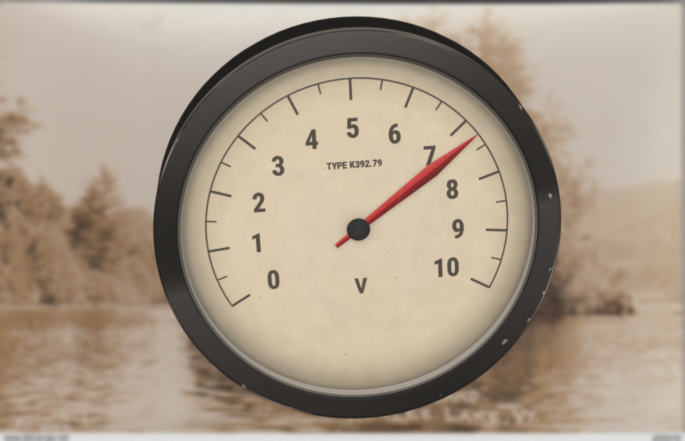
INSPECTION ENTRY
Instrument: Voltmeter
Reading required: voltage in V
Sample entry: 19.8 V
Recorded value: 7.25 V
